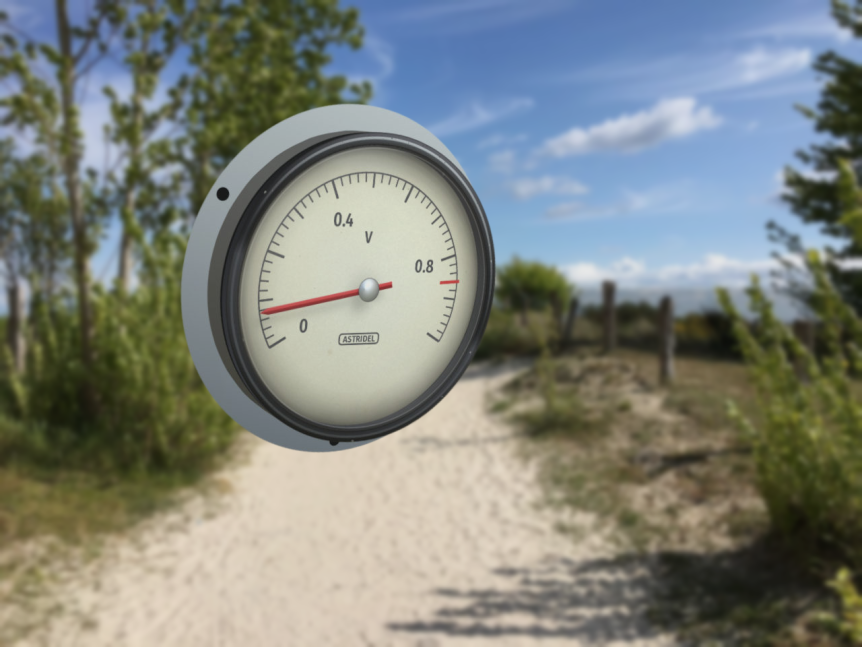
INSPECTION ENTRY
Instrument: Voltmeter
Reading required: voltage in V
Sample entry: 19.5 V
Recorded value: 0.08 V
